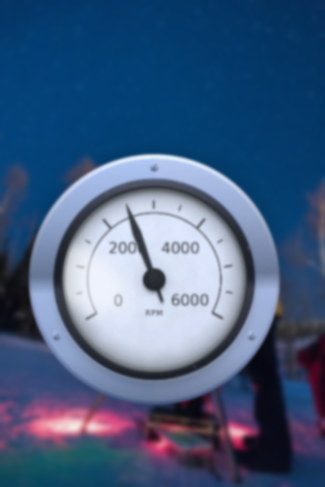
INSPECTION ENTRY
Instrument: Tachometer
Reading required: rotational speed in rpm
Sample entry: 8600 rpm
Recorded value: 2500 rpm
